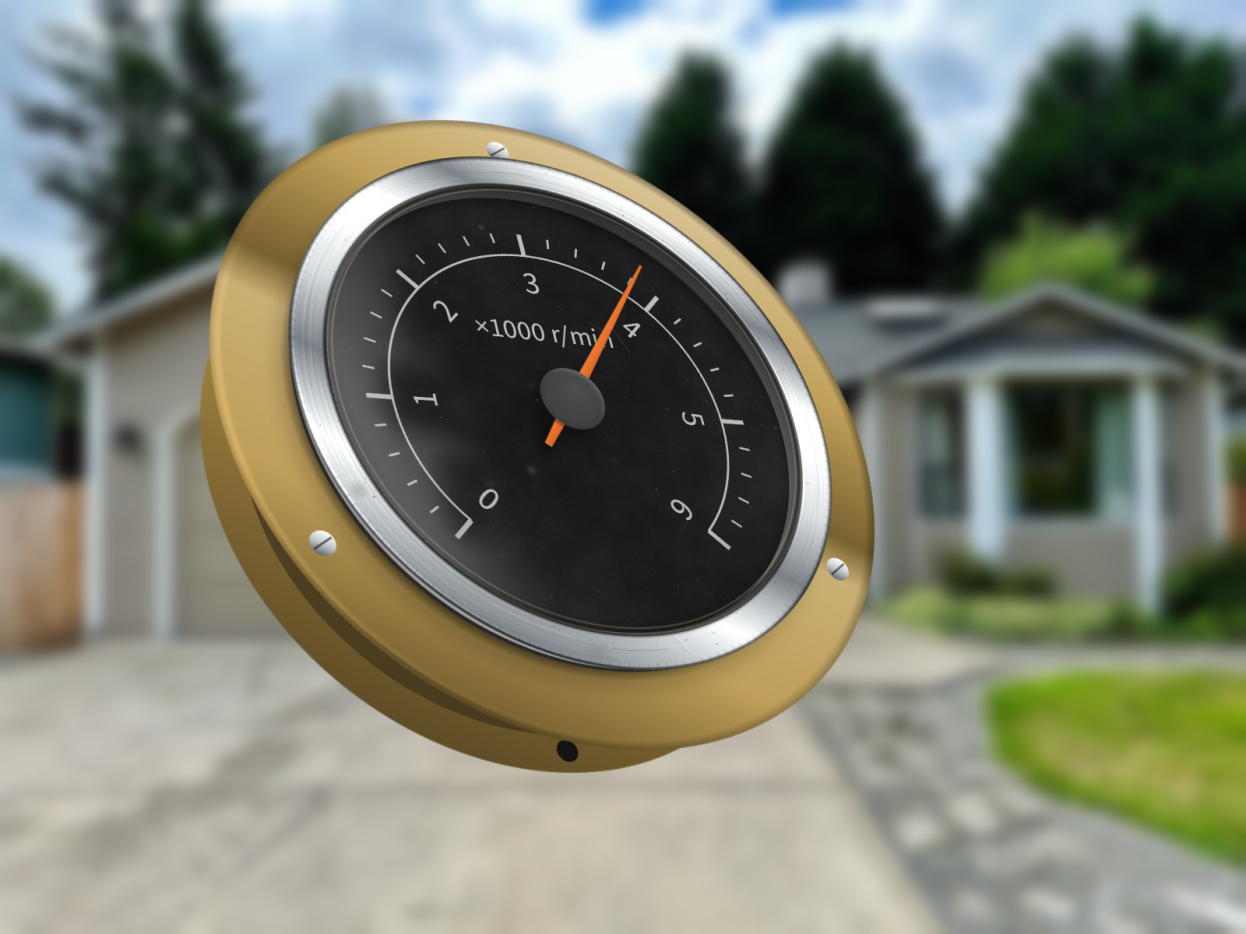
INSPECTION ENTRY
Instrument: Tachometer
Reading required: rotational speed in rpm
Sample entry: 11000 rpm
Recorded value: 3800 rpm
